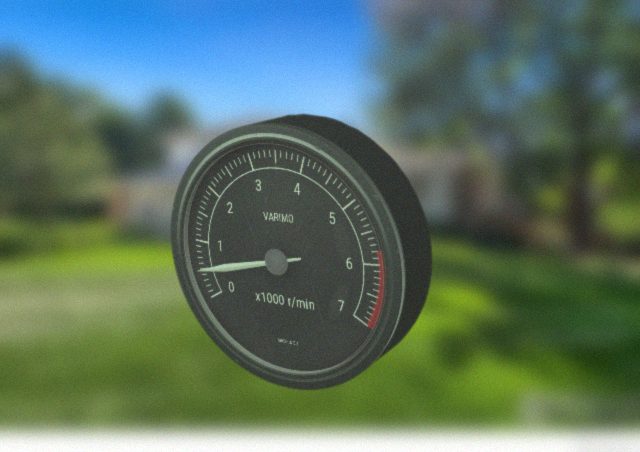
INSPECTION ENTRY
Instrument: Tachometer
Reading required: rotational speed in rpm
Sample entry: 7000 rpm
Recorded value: 500 rpm
